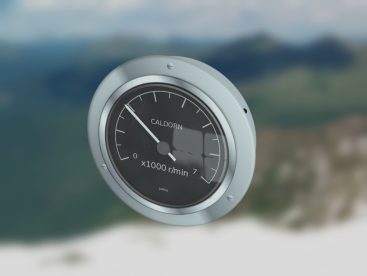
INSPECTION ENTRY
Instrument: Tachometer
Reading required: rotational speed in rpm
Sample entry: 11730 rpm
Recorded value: 2000 rpm
